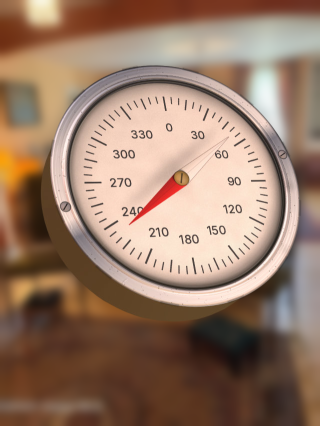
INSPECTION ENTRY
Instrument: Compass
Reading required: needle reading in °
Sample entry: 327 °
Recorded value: 232.5 °
